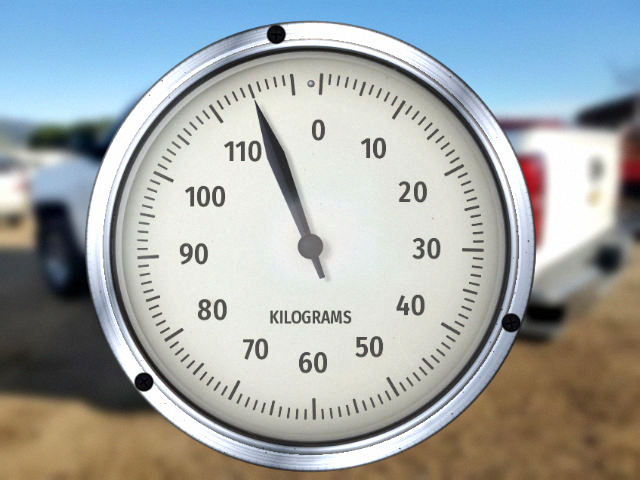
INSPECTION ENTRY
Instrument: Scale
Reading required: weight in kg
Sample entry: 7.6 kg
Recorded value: 115 kg
